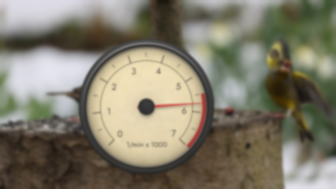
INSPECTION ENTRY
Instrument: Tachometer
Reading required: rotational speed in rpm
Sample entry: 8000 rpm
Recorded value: 5750 rpm
